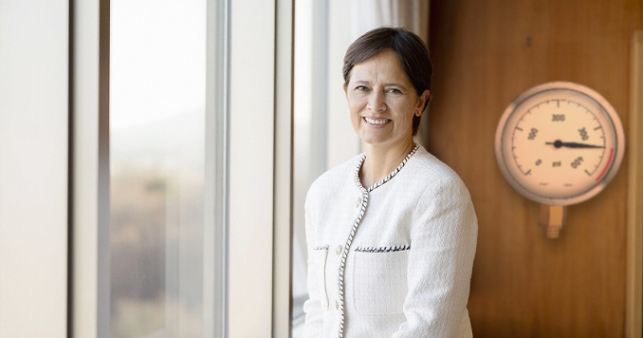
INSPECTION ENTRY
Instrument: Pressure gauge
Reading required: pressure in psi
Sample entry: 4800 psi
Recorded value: 340 psi
